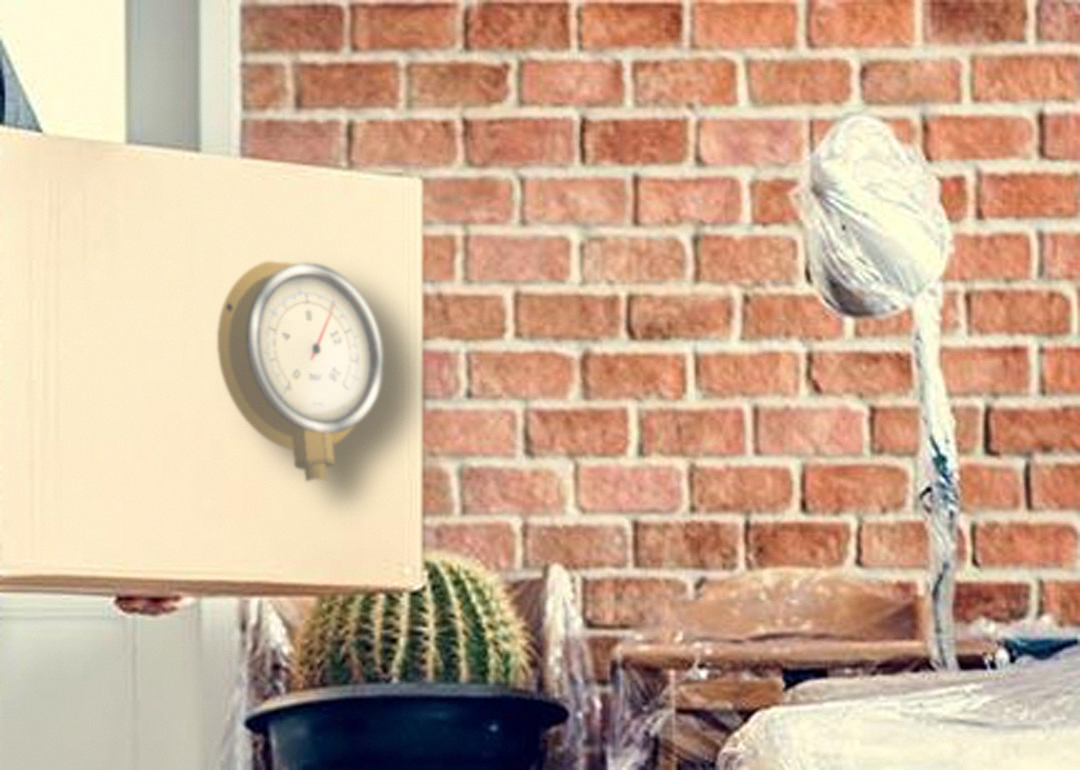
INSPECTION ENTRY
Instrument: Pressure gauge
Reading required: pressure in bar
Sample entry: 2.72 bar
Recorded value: 10 bar
